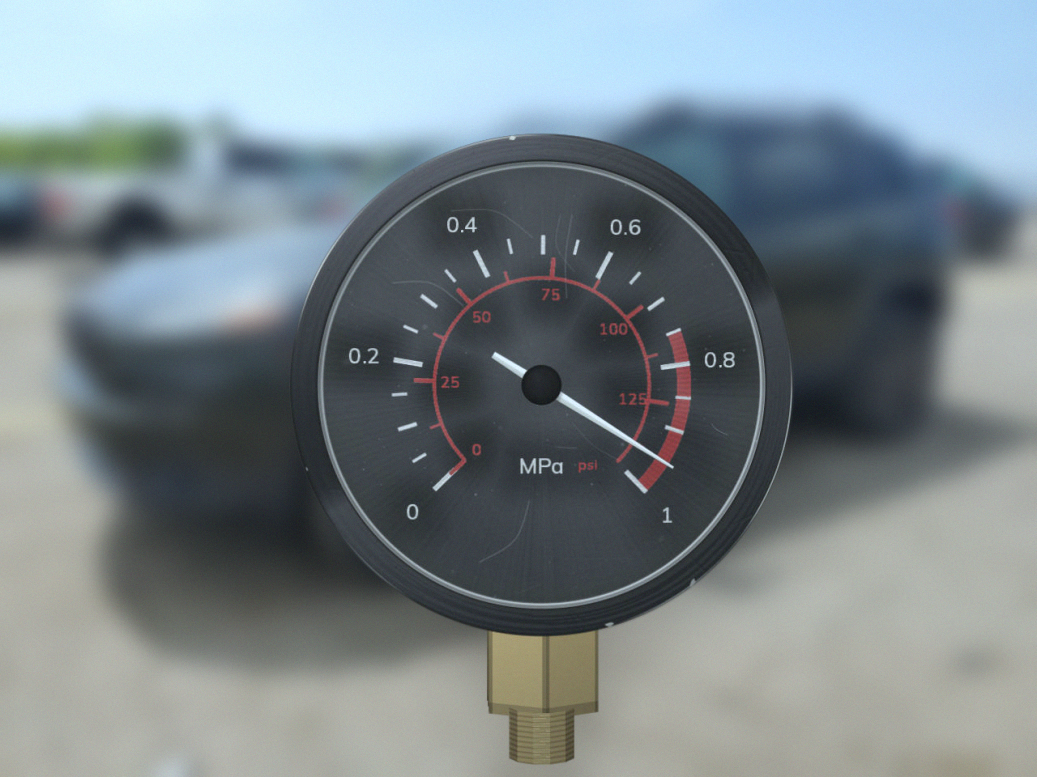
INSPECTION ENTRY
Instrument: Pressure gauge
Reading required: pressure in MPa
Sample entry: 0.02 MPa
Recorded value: 0.95 MPa
